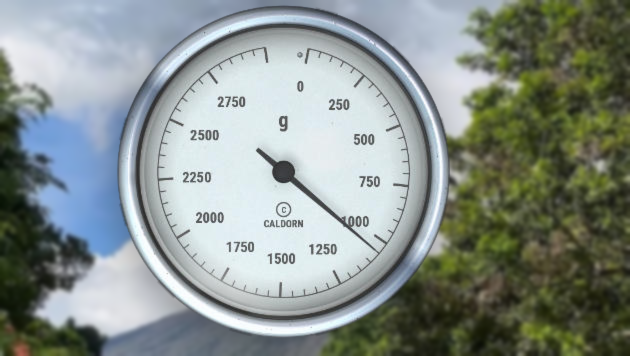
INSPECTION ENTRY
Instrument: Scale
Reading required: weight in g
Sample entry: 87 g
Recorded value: 1050 g
